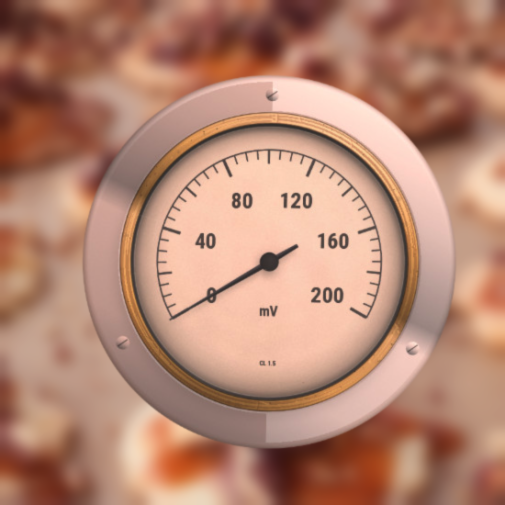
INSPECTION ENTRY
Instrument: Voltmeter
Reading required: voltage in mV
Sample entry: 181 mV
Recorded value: 0 mV
